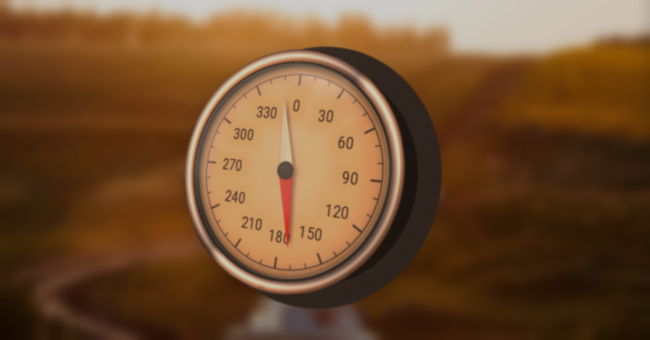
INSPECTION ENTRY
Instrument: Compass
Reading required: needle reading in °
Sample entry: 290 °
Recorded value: 170 °
